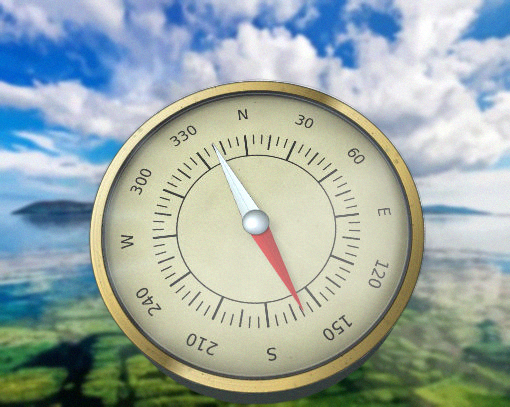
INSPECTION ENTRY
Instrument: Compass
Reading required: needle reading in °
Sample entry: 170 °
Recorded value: 160 °
